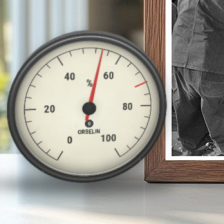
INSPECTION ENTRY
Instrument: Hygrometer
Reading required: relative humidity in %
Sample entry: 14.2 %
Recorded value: 54 %
